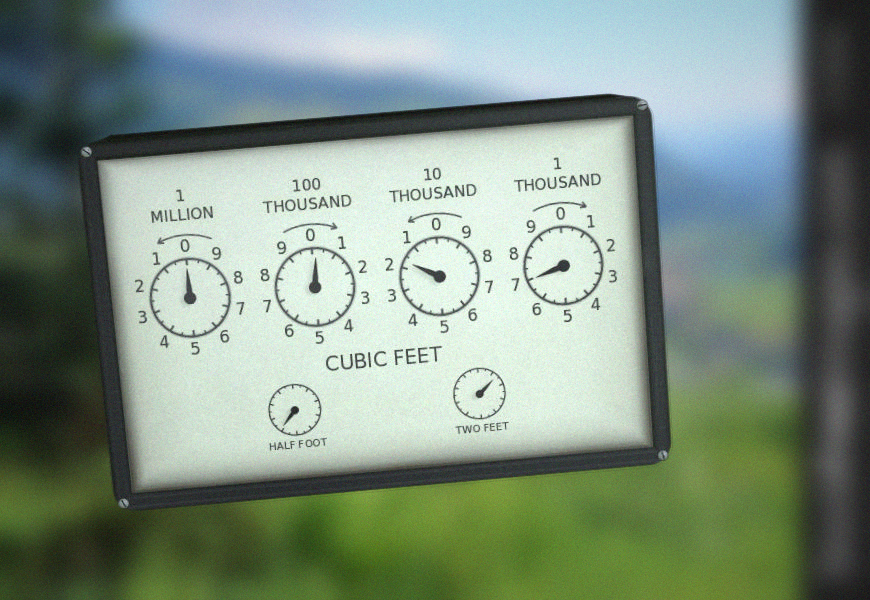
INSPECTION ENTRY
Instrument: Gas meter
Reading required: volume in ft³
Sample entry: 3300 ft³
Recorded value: 1700 ft³
